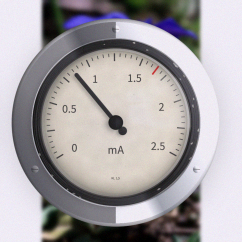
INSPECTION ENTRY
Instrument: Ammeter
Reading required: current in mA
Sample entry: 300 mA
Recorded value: 0.85 mA
